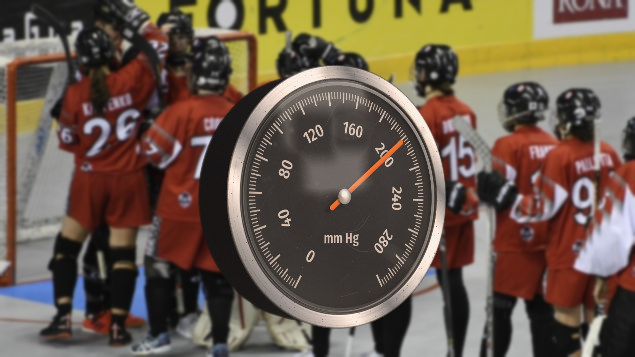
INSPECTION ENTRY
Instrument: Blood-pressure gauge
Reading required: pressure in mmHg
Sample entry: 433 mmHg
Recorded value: 200 mmHg
